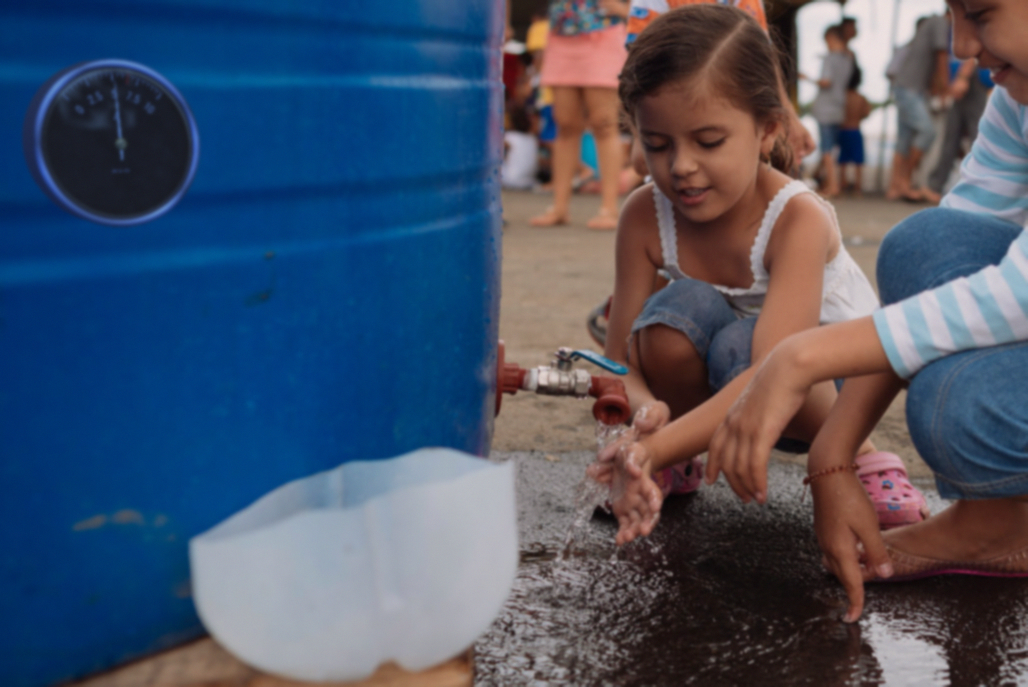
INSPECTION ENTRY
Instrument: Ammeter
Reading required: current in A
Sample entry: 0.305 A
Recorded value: 5 A
